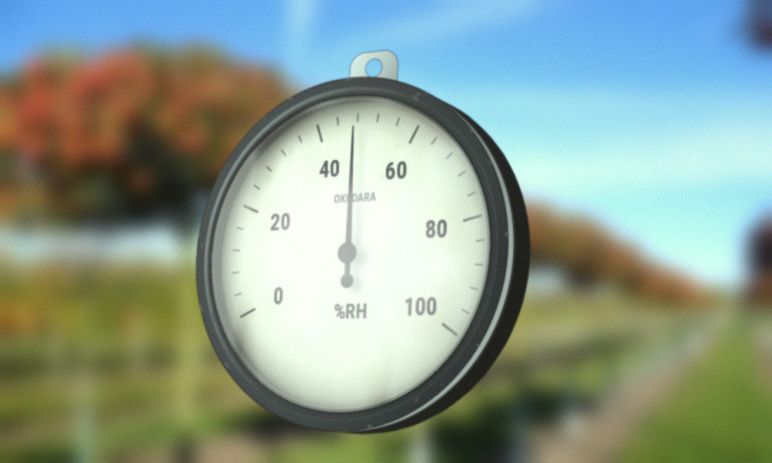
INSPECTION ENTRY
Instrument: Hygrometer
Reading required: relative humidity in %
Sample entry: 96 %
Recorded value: 48 %
